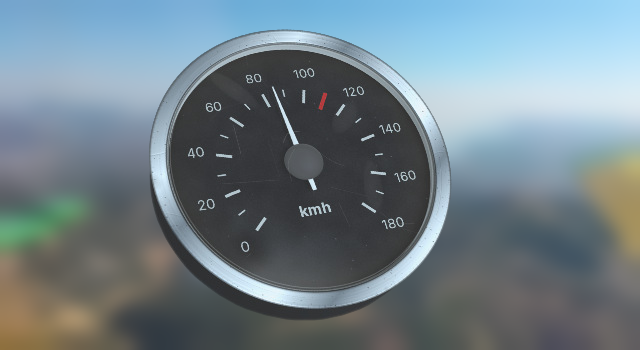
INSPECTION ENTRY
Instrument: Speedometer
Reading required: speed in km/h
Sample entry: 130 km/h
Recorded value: 85 km/h
